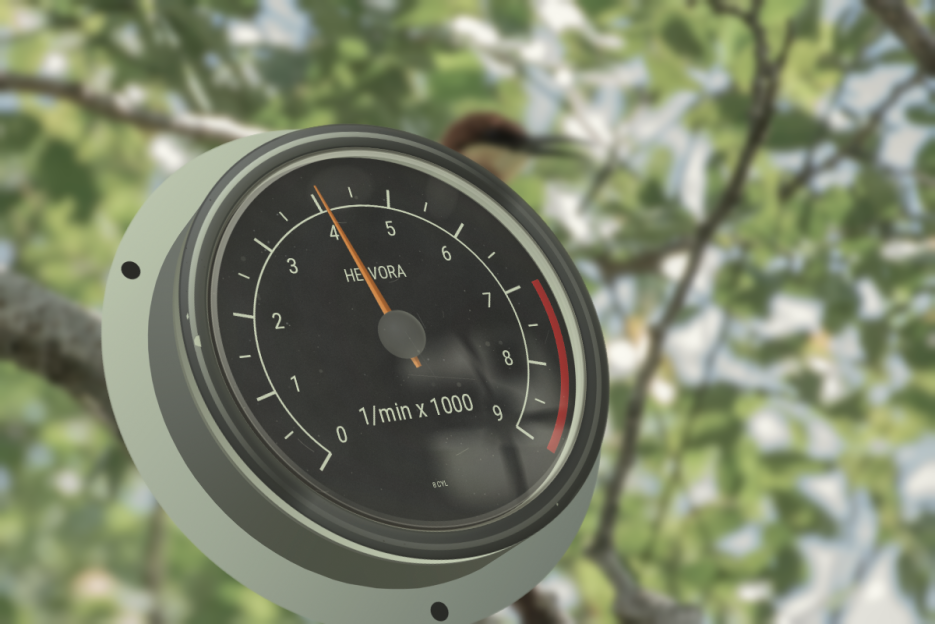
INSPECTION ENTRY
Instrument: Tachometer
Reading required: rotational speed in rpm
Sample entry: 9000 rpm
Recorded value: 4000 rpm
